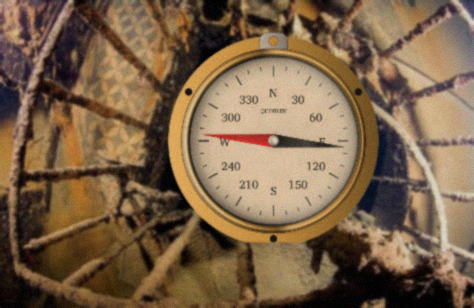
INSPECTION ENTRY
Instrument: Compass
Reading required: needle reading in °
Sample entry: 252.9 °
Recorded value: 275 °
